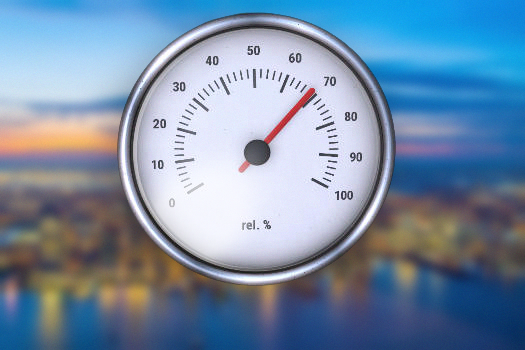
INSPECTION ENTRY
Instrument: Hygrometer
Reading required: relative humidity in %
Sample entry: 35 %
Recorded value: 68 %
